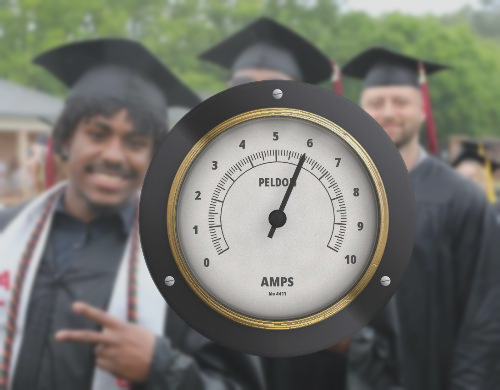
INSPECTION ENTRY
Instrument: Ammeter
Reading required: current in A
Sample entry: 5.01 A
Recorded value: 6 A
